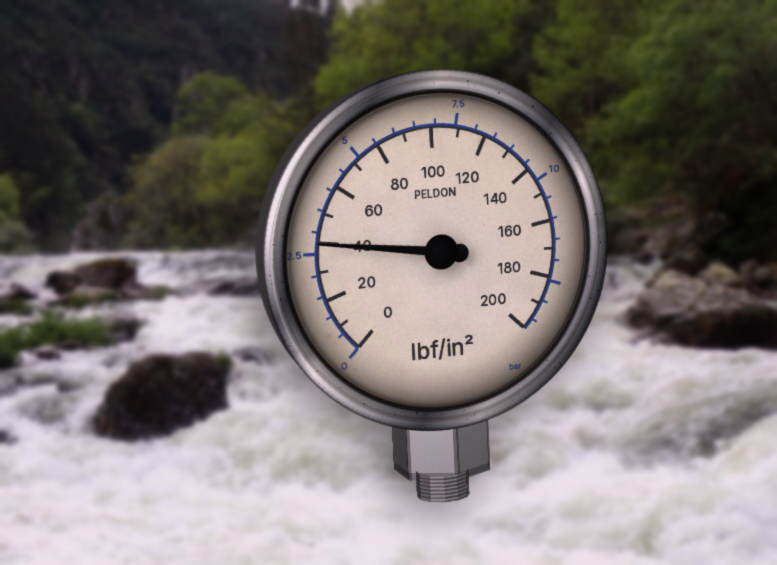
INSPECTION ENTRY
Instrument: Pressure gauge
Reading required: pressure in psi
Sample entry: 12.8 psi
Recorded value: 40 psi
